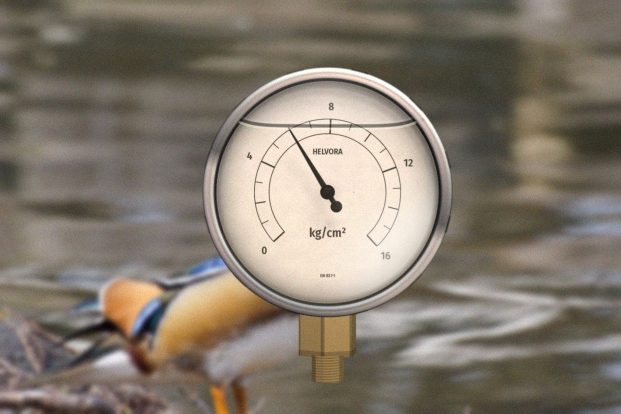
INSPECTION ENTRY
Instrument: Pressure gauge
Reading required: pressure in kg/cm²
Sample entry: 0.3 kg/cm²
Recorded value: 6 kg/cm²
